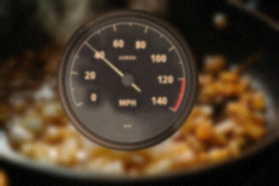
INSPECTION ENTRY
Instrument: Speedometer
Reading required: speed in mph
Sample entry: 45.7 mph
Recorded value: 40 mph
